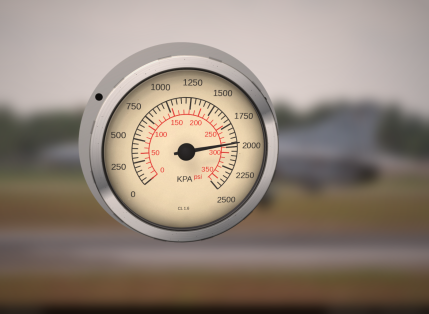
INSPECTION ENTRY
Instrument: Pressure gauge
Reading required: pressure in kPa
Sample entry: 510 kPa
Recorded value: 1950 kPa
